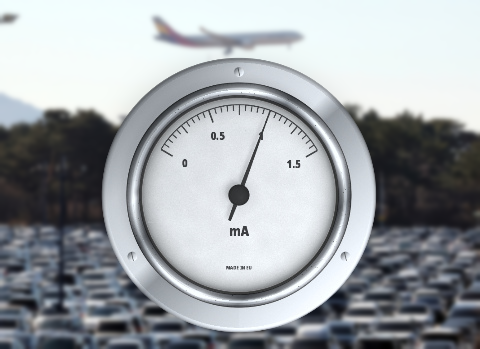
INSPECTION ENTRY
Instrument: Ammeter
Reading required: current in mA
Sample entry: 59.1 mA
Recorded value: 1 mA
